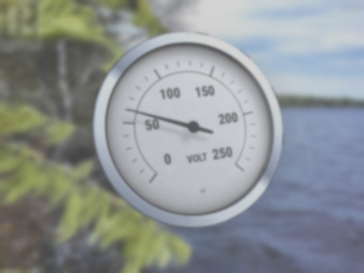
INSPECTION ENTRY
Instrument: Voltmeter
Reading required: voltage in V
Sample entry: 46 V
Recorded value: 60 V
